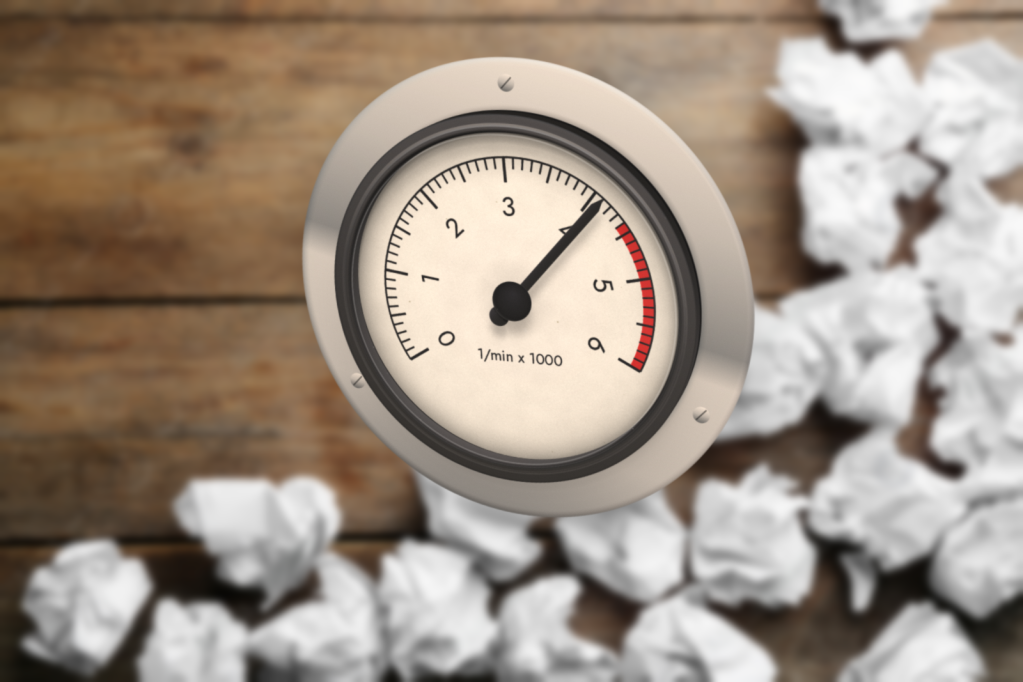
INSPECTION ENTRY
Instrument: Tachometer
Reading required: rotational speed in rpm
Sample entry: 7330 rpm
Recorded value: 4100 rpm
